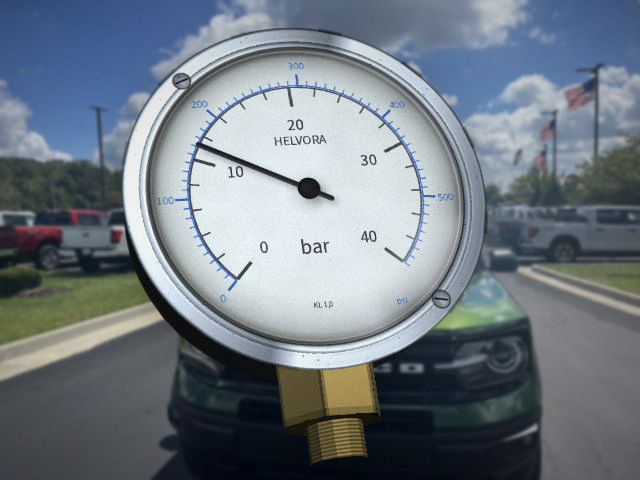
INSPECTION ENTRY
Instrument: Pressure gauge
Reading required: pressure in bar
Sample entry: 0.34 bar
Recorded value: 11 bar
